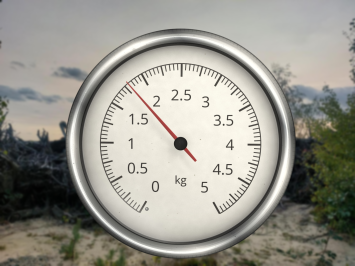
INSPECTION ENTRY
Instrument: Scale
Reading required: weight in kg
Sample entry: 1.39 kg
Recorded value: 1.8 kg
